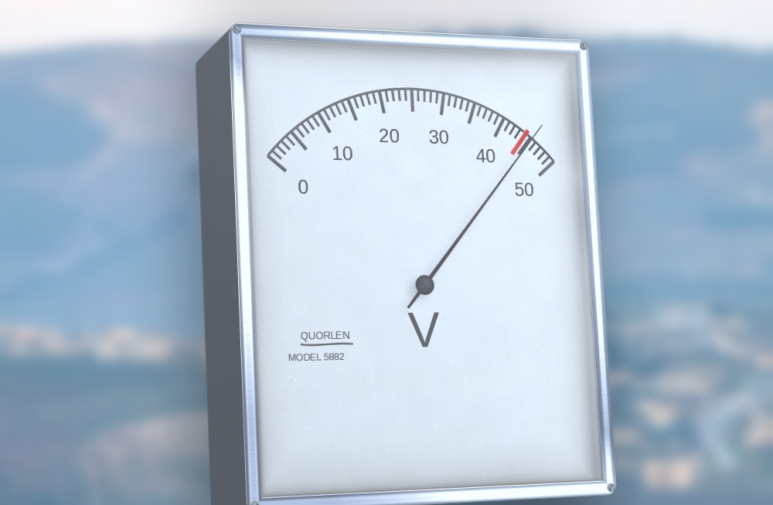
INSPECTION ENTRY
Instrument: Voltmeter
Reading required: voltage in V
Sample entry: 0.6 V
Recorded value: 45 V
